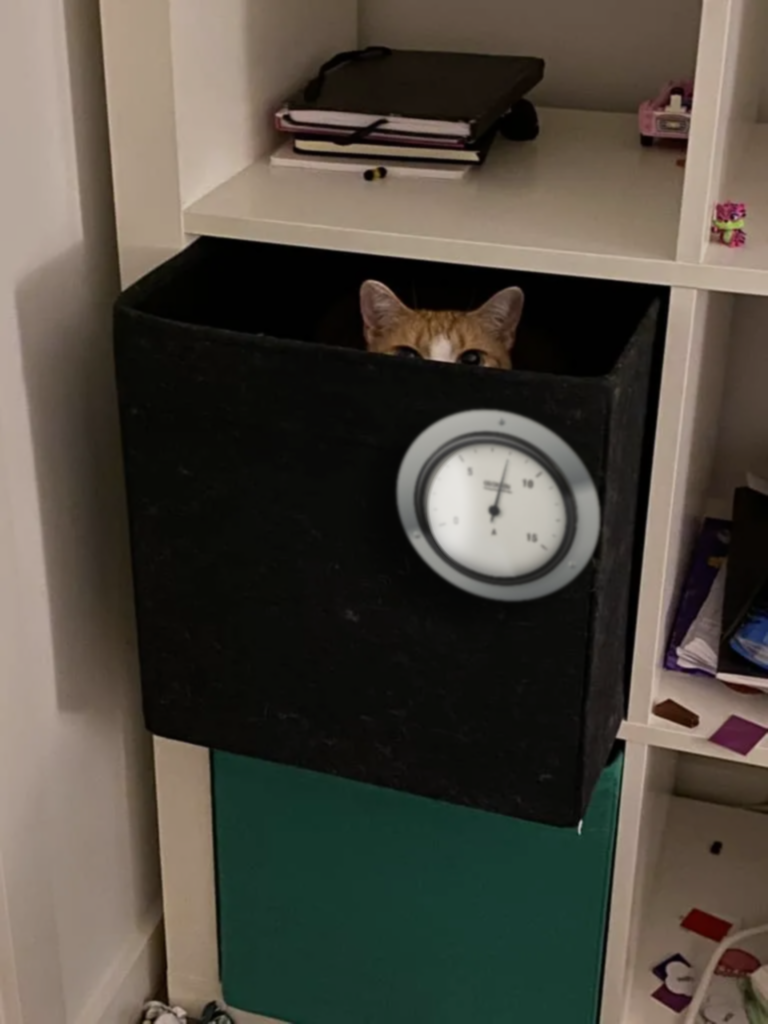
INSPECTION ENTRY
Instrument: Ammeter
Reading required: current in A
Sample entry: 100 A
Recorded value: 8 A
